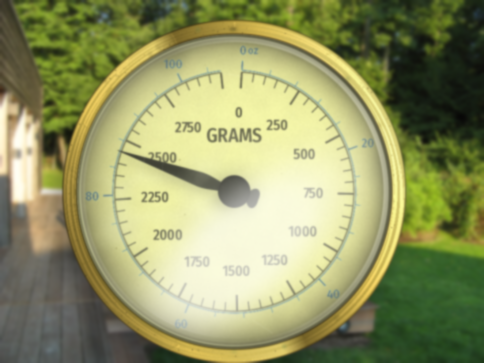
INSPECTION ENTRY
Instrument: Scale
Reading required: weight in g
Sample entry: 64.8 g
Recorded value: 2450 g
